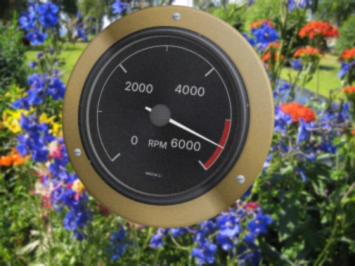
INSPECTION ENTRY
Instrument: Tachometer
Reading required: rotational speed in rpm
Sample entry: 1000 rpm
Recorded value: 5500 rpm
